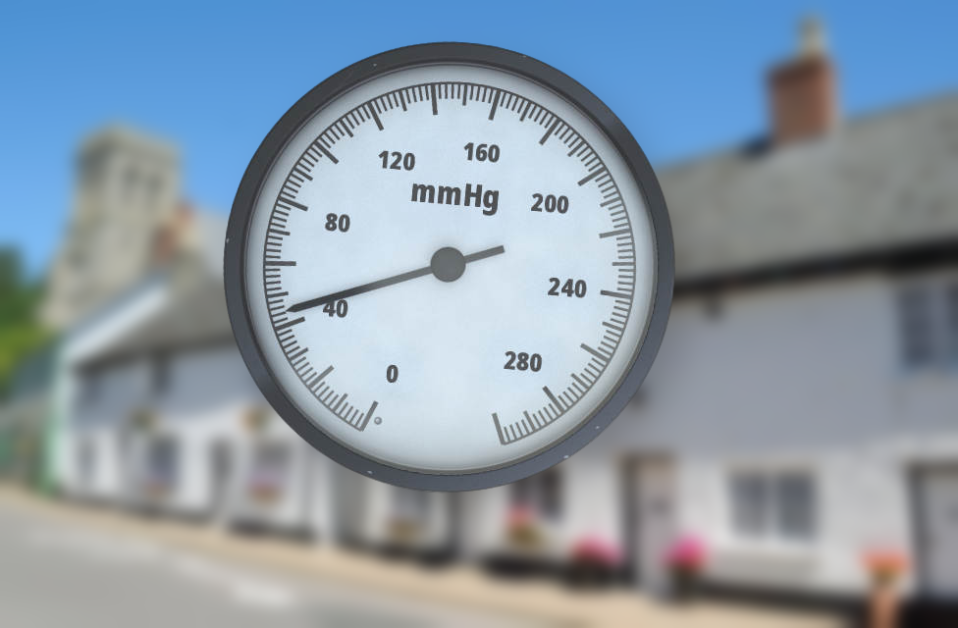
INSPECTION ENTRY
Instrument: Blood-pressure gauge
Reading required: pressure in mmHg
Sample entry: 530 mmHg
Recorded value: 44 mmHg
